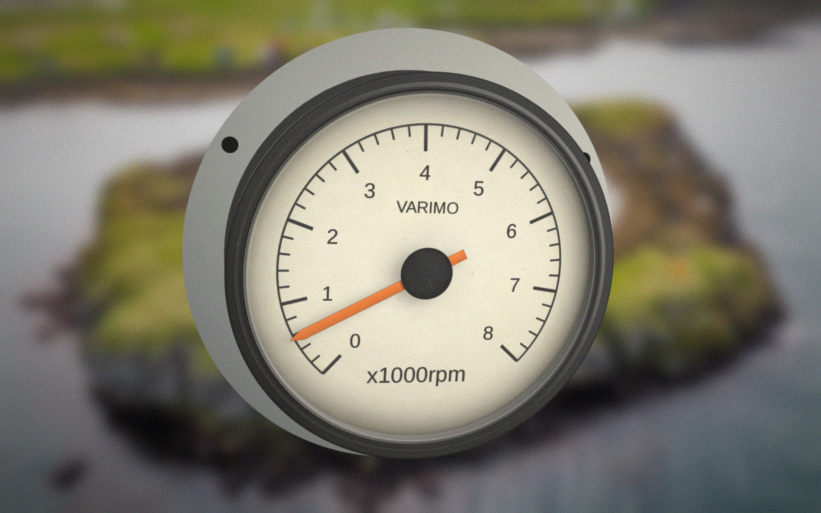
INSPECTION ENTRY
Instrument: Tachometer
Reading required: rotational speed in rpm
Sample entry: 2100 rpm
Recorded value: 600 rpm
